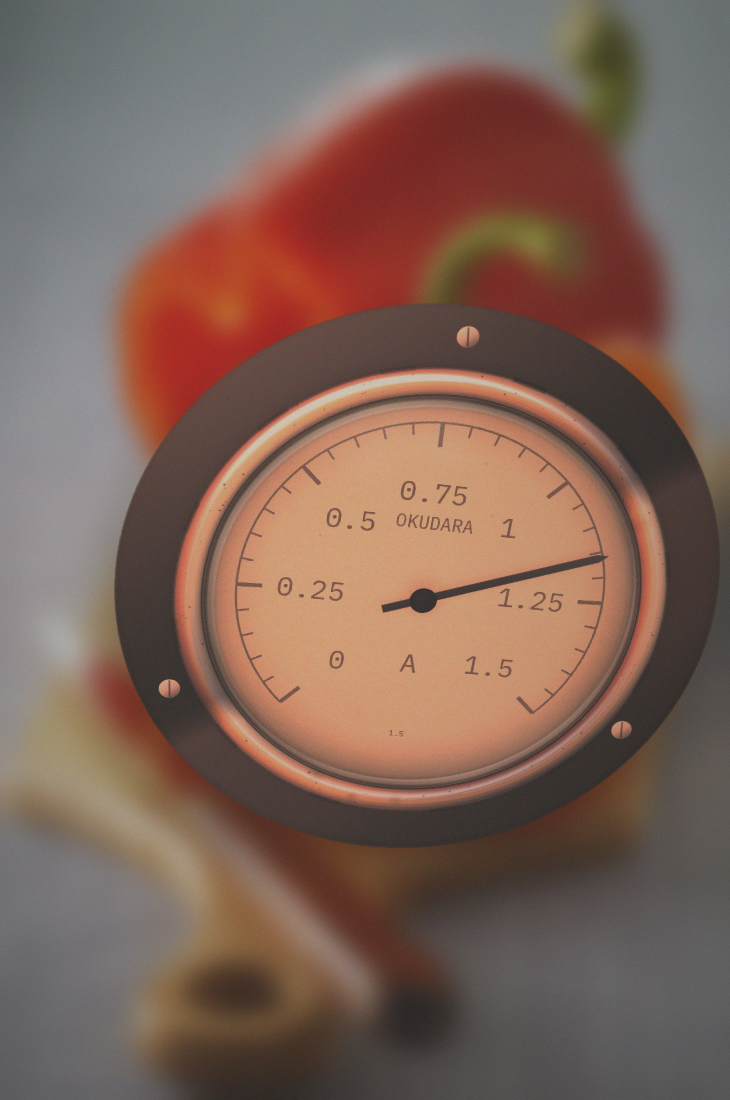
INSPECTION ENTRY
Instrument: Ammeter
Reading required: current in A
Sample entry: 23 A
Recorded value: 1.15 A
